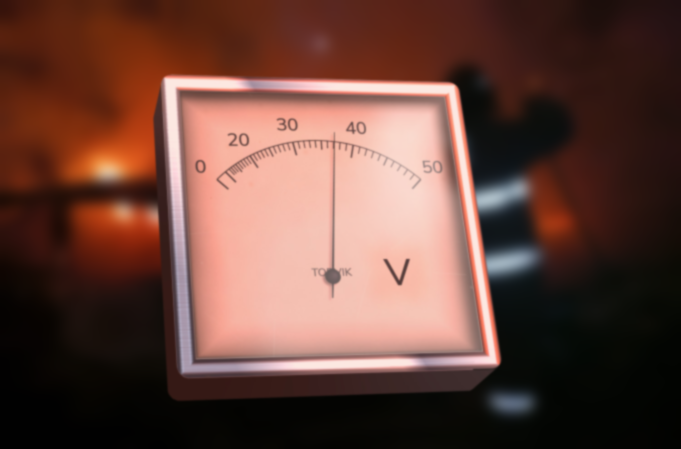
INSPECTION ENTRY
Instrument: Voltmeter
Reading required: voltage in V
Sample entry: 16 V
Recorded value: 37 V
